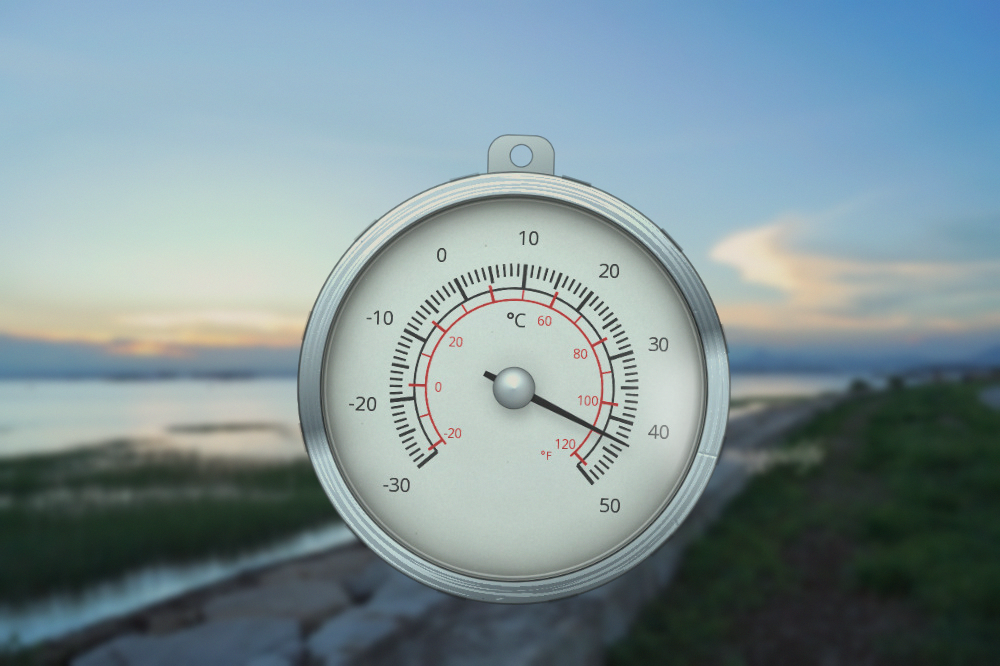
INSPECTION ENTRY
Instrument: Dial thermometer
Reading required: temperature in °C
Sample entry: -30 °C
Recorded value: 43 °C
